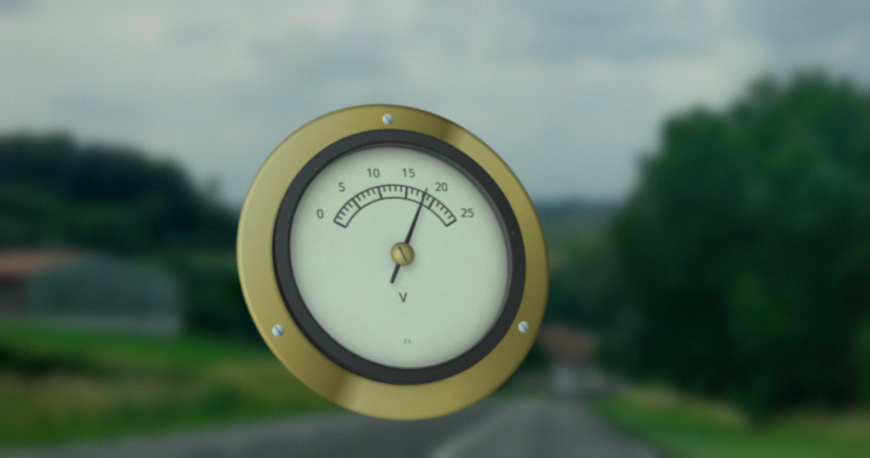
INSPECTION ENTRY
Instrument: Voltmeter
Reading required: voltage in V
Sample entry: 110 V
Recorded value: 18 V
